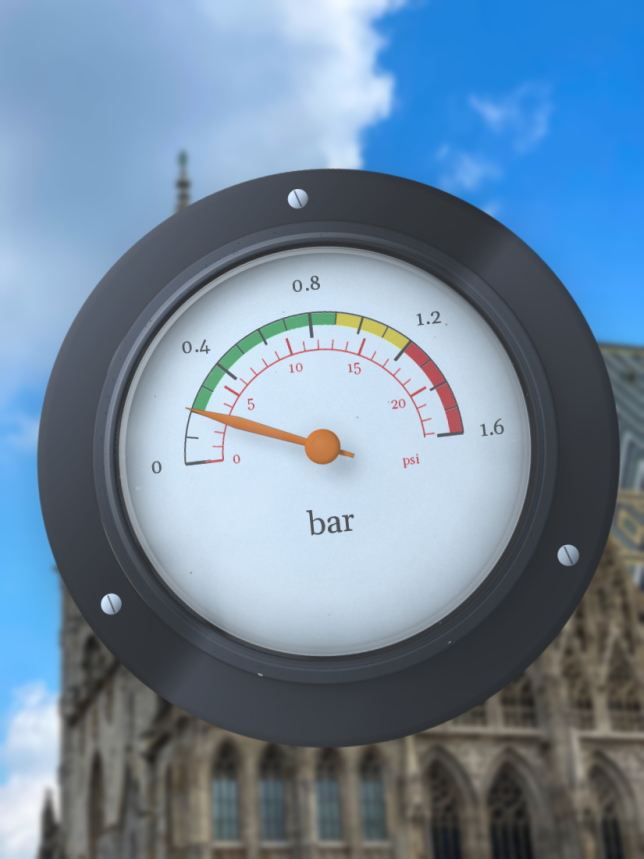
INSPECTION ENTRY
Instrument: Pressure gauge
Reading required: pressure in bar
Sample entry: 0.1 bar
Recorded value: 0.2 bar
